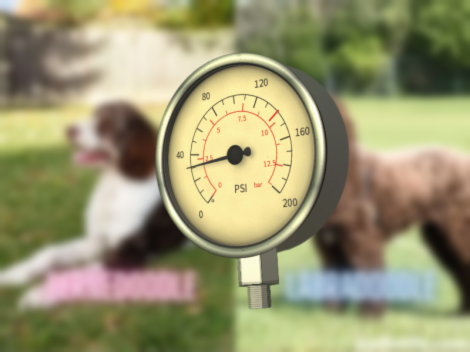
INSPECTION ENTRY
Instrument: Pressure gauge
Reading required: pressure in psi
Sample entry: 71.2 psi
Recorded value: 30 psi
